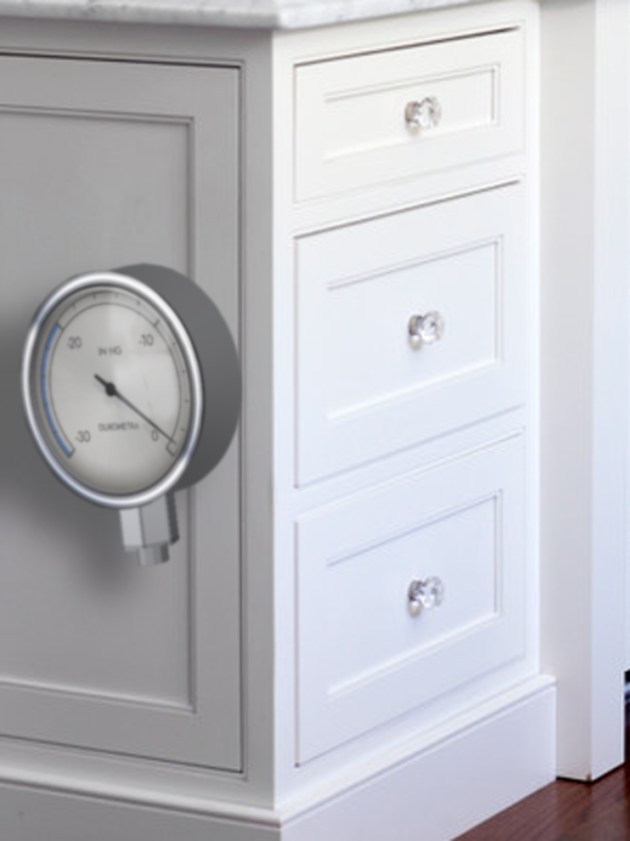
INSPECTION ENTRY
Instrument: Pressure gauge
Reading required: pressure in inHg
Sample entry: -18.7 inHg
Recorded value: -1 inHg
